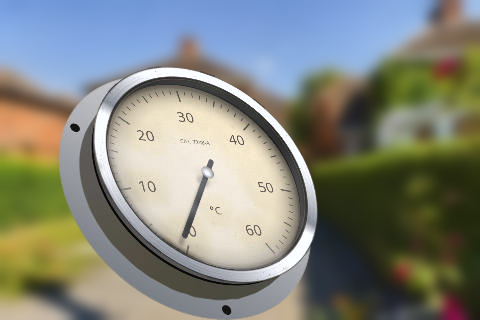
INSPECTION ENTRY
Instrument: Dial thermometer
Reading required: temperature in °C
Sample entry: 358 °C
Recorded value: 1 °C
